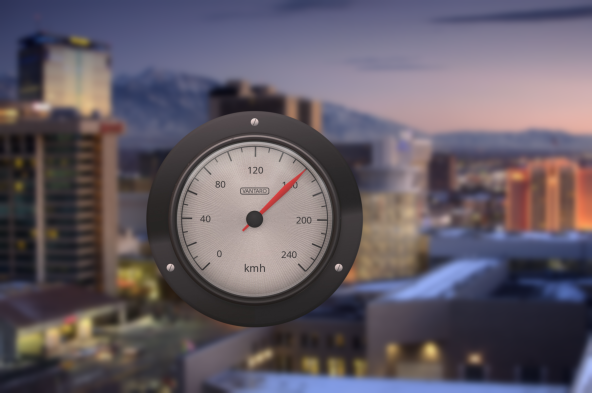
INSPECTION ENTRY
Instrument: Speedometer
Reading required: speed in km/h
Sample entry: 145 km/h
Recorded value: 160 km/h
